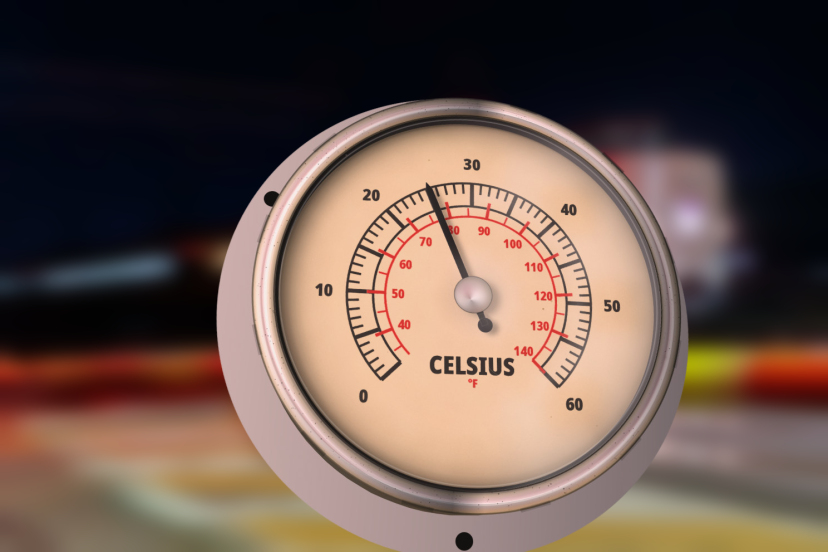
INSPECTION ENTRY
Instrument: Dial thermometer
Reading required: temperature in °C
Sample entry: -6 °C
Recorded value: 25 °C
